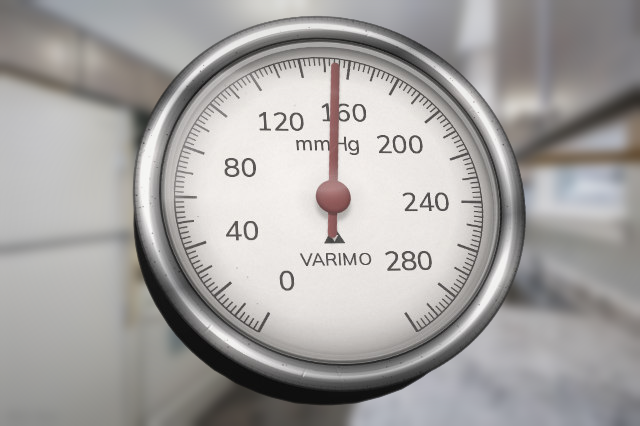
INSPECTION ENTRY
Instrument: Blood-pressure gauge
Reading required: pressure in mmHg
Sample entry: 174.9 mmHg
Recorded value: 154 mmHg
